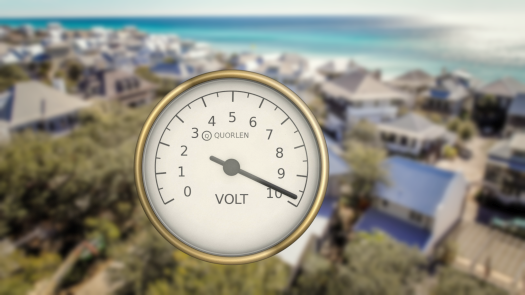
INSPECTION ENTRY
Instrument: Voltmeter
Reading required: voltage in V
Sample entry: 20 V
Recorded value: 9.75 V
